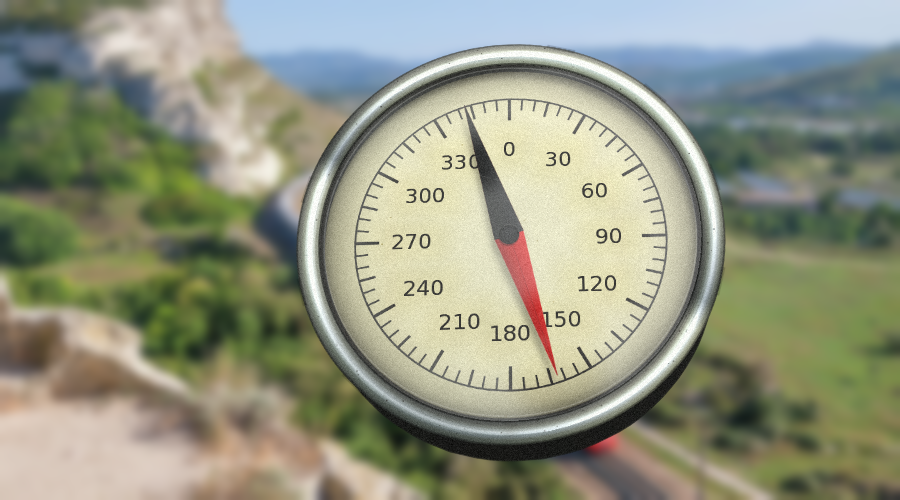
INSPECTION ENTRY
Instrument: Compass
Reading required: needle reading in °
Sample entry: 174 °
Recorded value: 162.5 °
